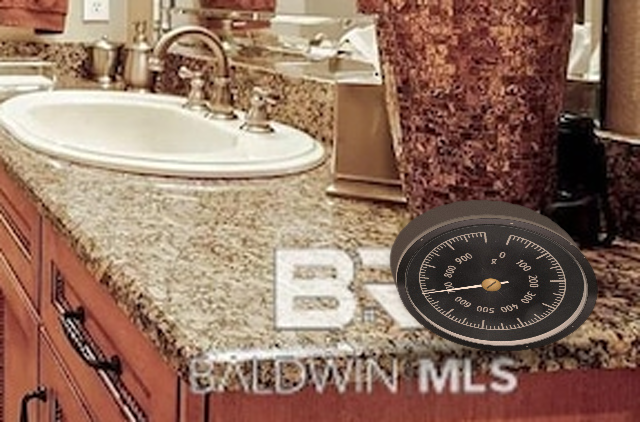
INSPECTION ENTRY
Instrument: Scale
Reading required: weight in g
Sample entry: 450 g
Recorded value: 700 g
